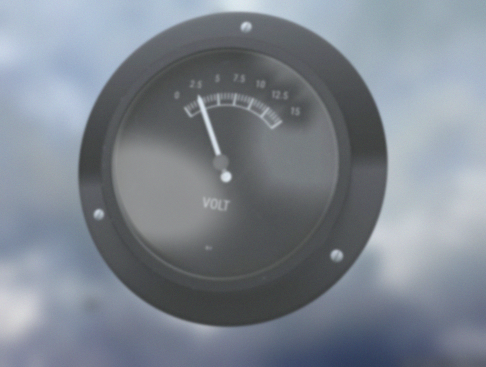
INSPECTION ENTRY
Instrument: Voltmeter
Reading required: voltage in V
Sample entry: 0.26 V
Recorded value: 2.5 V
